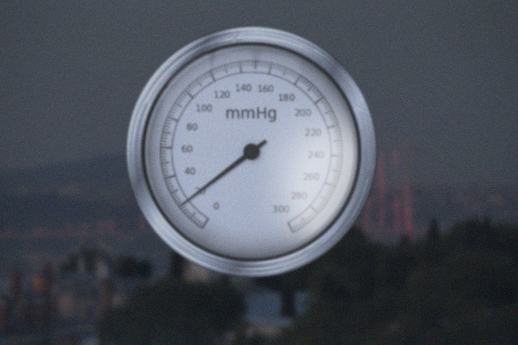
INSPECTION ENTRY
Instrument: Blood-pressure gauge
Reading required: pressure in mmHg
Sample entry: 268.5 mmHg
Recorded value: 20 mmHg
